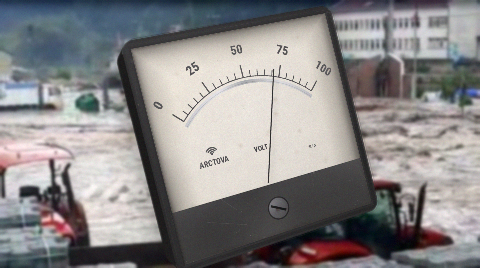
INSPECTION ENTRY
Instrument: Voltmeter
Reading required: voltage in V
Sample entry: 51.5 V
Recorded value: 70 V
